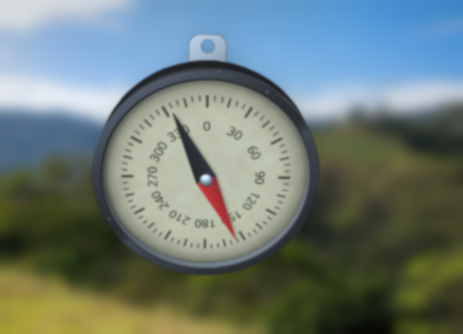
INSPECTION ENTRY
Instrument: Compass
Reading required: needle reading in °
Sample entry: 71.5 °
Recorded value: 155 °
